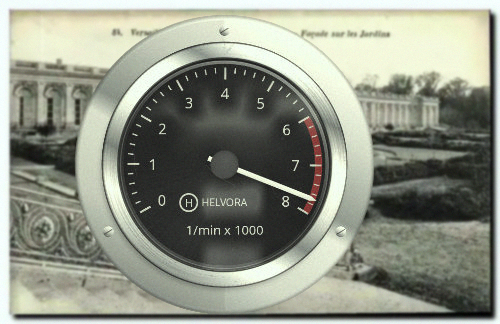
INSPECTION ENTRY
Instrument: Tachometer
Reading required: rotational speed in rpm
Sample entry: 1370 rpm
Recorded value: 7700 rpm
